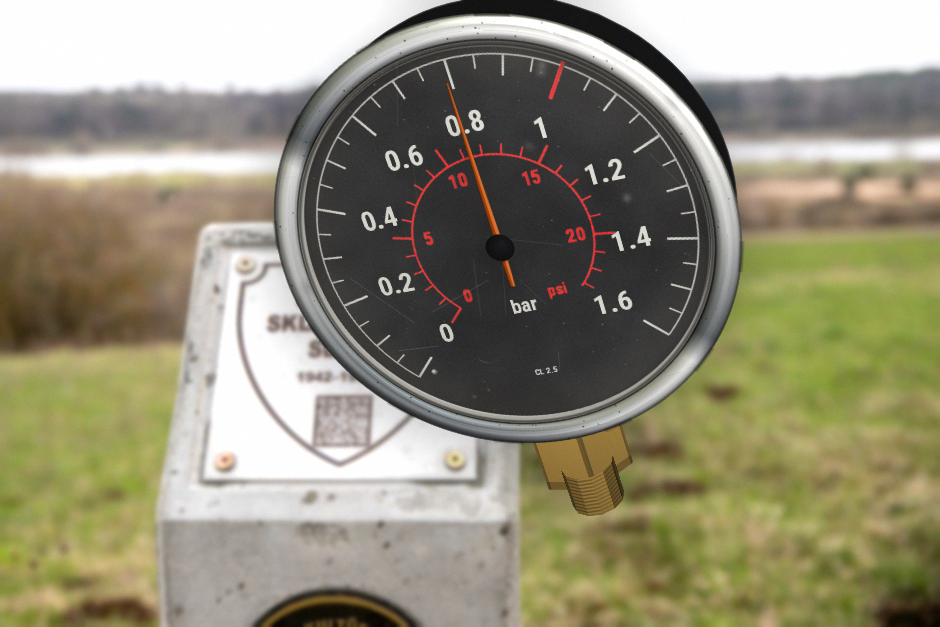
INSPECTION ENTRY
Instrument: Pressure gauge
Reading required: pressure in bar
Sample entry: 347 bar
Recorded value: 0.8 bar
